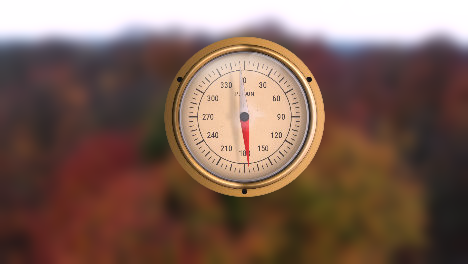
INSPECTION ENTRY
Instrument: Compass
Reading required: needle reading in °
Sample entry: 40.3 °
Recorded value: 175 °
